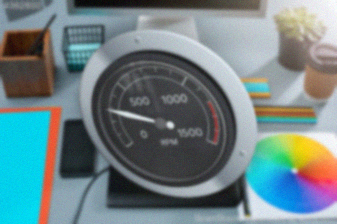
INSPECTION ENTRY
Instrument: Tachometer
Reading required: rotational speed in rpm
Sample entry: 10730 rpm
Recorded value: 300 rpm
